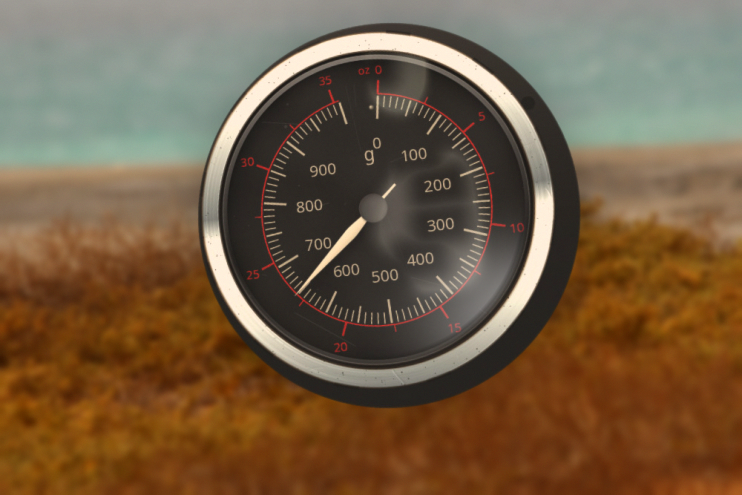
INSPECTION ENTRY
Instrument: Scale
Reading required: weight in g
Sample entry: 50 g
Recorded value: 650 g
